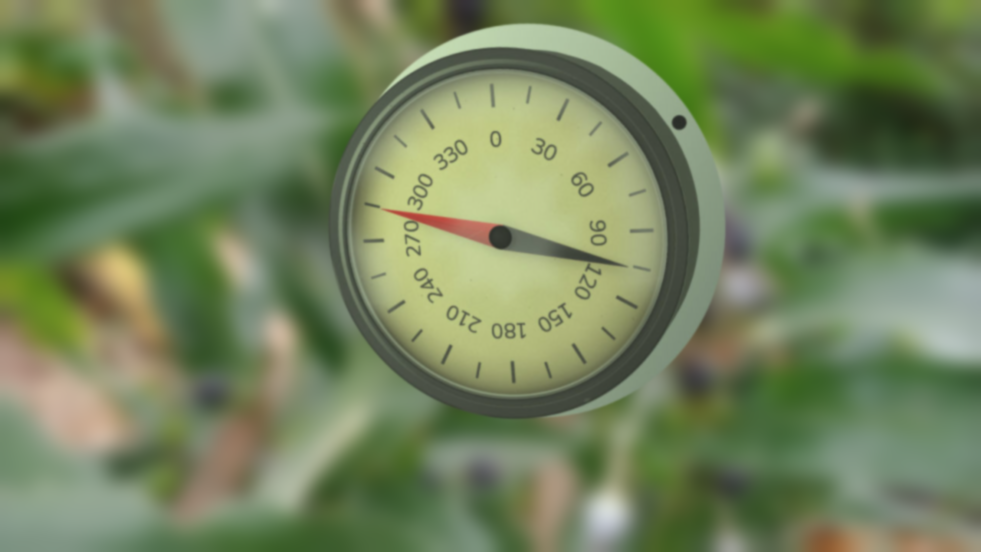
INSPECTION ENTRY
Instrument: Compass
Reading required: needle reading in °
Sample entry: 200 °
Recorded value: 285 °
